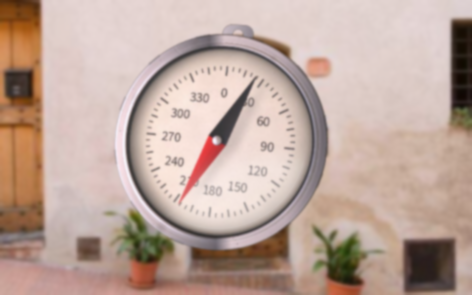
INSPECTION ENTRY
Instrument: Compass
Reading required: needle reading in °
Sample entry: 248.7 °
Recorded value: 205 °
